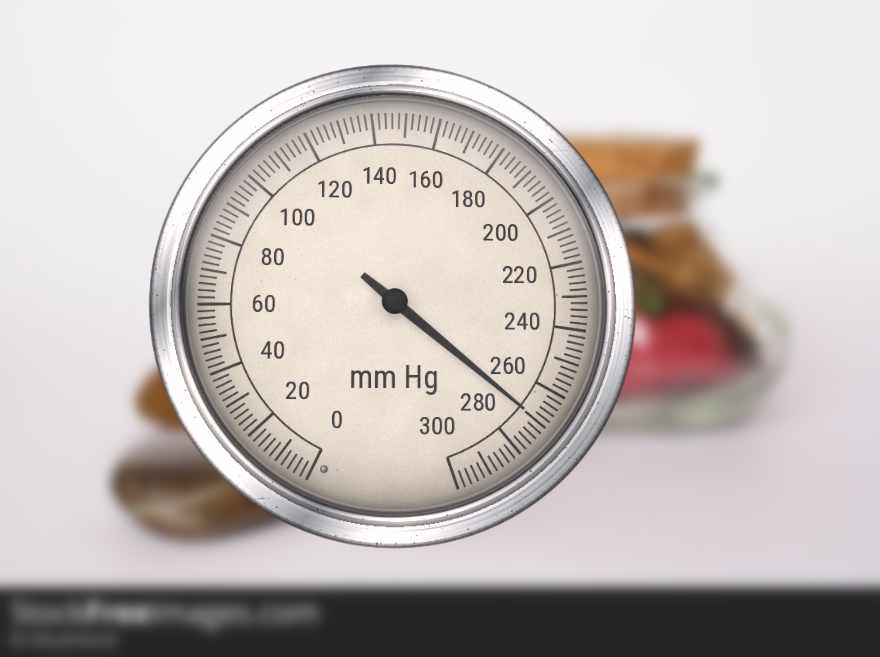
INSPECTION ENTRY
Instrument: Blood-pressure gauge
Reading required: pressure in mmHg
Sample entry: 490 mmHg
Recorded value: 270 mmHg
